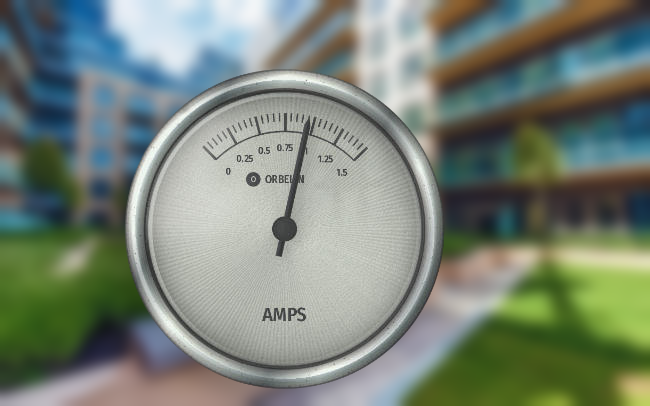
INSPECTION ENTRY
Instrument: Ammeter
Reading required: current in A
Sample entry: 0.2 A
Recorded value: 0.95 A
